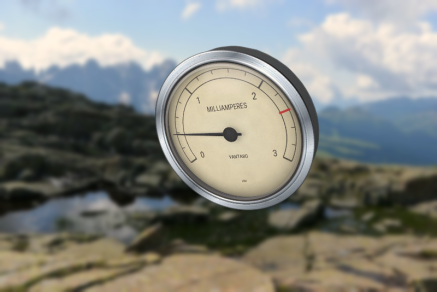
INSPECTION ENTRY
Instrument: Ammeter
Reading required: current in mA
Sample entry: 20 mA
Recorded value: 0.4 mA
